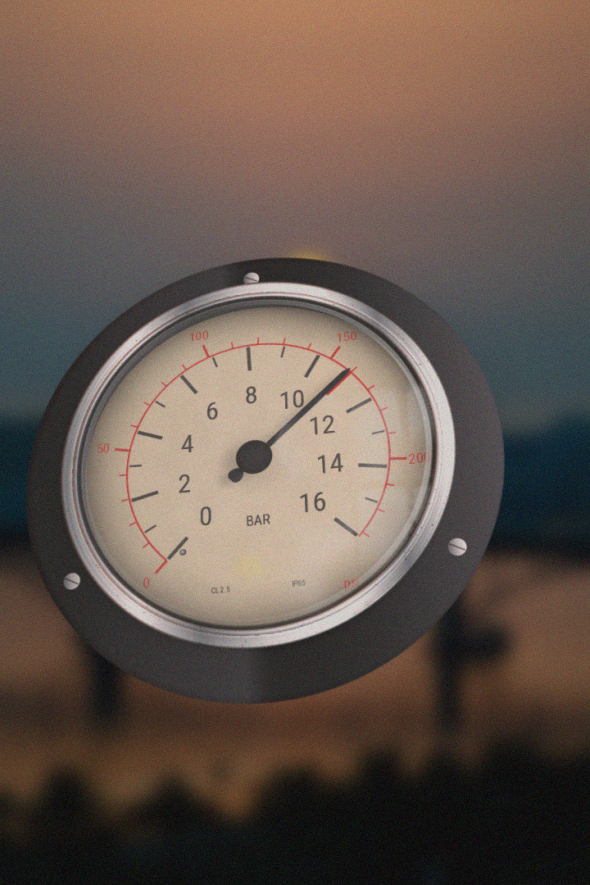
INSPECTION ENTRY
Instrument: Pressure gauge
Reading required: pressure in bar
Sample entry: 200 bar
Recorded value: 11 bar
